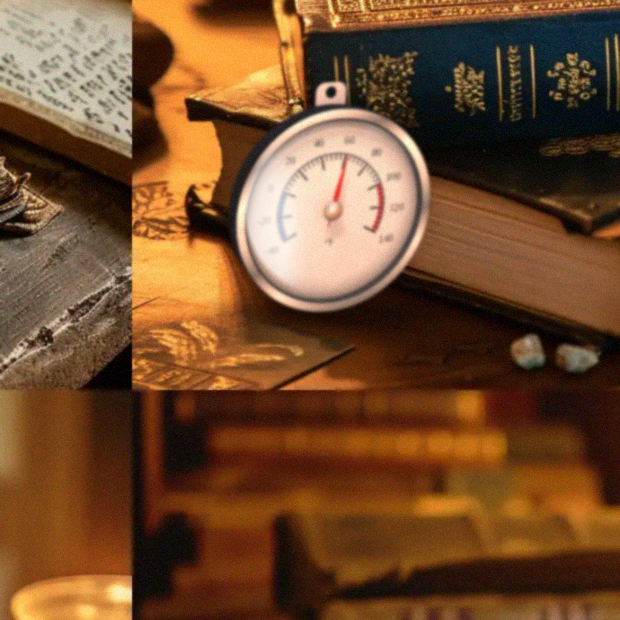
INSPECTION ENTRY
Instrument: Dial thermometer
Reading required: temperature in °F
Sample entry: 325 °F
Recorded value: 60 °F
